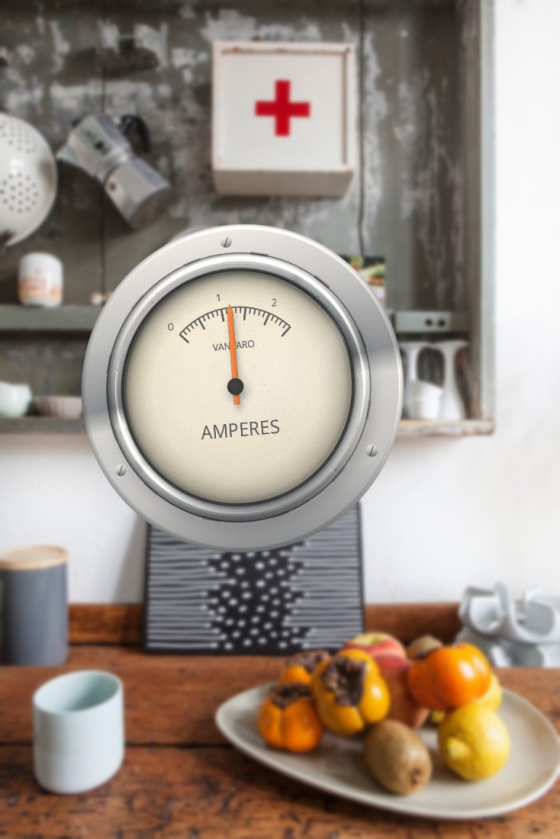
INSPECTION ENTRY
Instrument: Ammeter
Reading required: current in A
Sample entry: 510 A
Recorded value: 1.2 A
